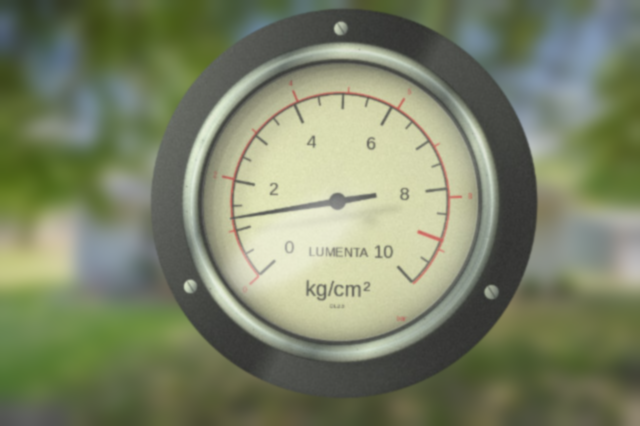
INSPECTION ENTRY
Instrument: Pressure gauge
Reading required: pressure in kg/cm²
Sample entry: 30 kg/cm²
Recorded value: 1.25 kg/cm²
